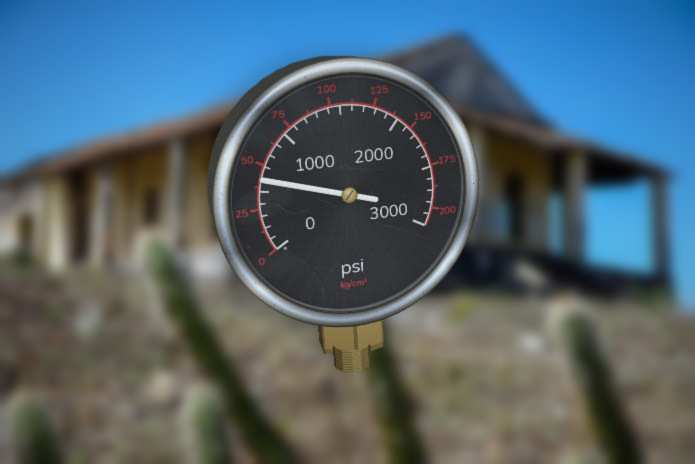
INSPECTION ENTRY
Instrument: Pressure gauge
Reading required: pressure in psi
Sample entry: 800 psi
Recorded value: 600 psi
